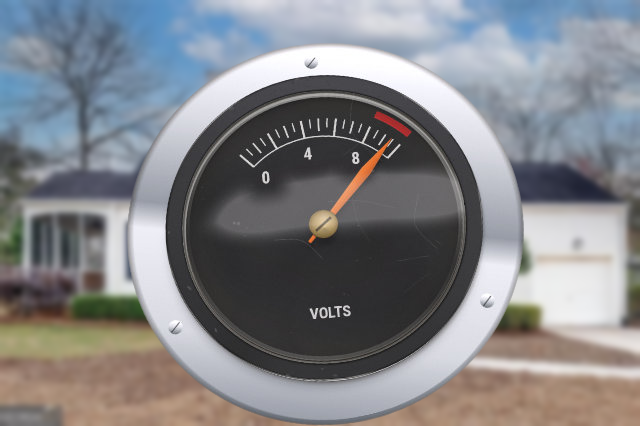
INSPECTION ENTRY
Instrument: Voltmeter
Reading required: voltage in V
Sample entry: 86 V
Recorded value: 9.5 V
